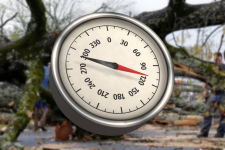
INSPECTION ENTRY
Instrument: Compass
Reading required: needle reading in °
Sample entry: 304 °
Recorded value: 110 °
